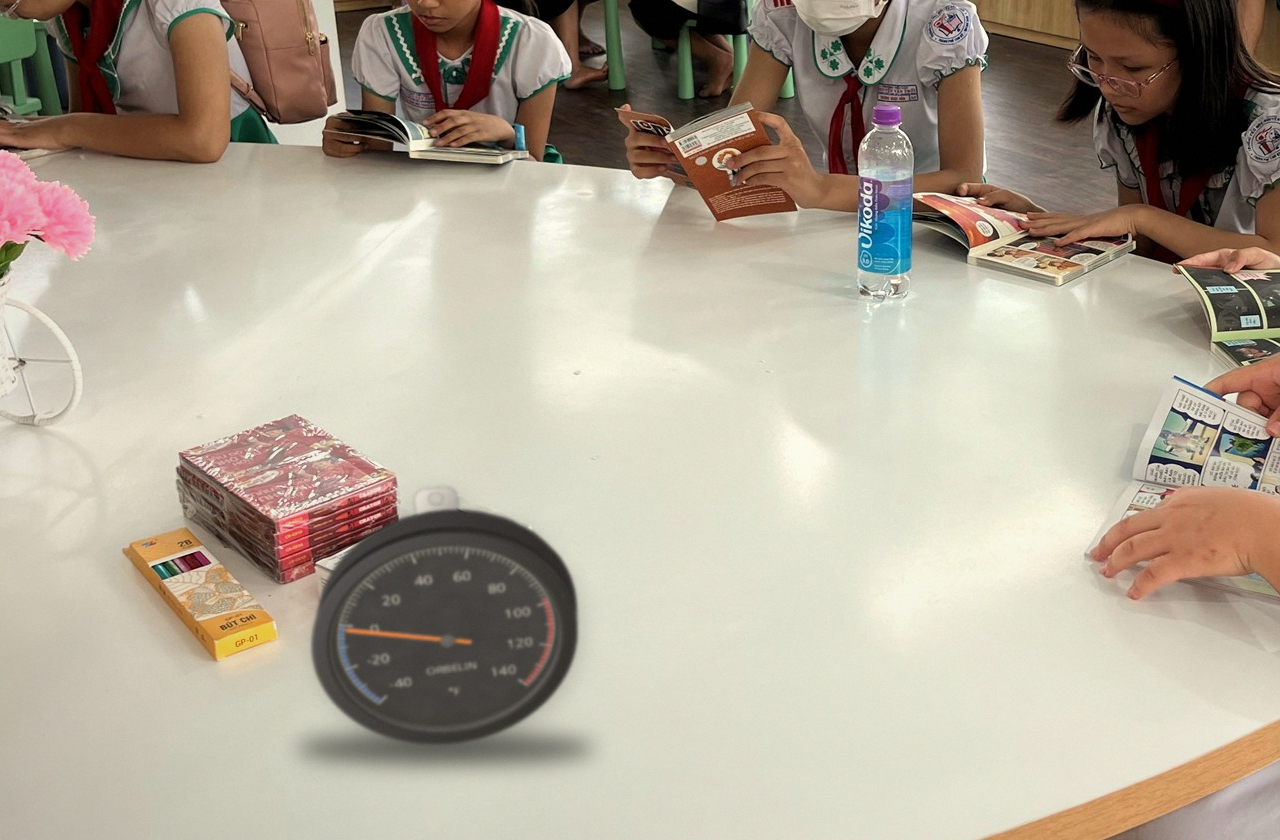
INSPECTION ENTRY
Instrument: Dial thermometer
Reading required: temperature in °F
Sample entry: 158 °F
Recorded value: 0 °F
